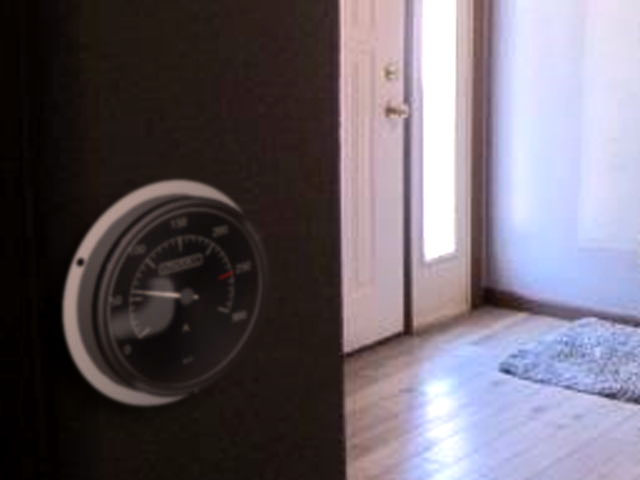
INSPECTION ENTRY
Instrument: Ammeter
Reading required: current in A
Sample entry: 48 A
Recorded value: 60 A
